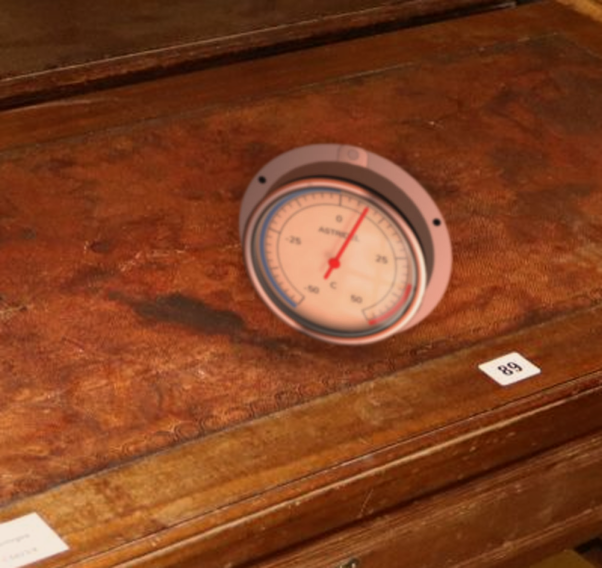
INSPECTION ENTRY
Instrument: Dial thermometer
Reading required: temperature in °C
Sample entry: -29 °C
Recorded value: 7.5 °C
